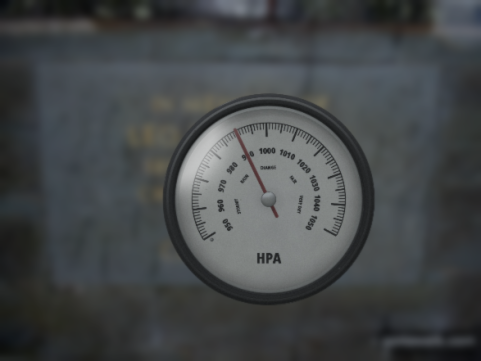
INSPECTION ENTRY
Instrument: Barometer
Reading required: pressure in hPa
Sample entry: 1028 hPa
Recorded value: 990 hPa
